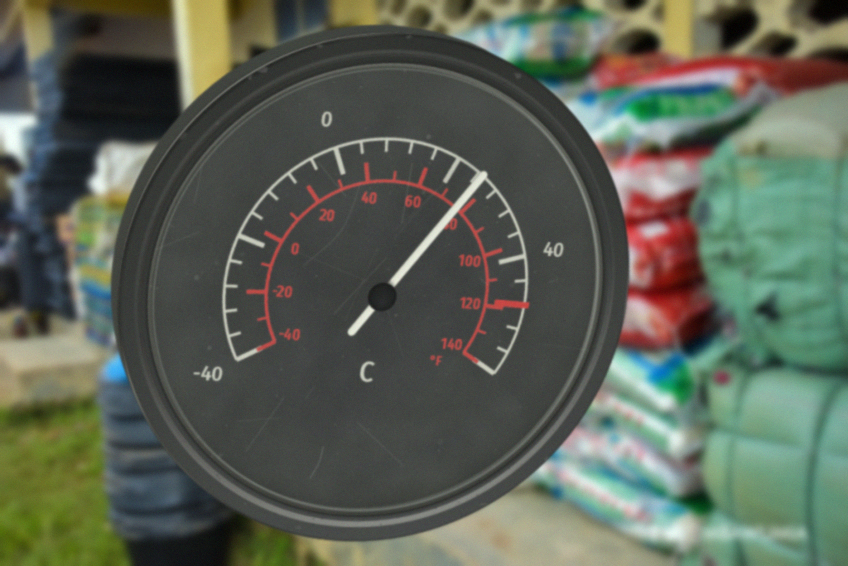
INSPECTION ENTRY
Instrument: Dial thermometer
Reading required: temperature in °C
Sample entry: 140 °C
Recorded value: 24 °C
